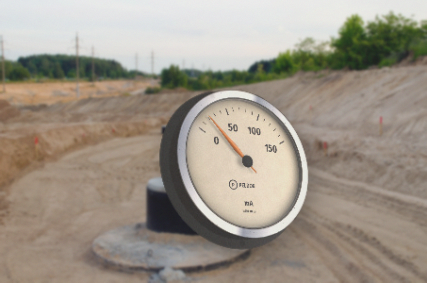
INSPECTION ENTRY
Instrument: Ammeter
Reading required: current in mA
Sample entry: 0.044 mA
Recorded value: 20 mA
